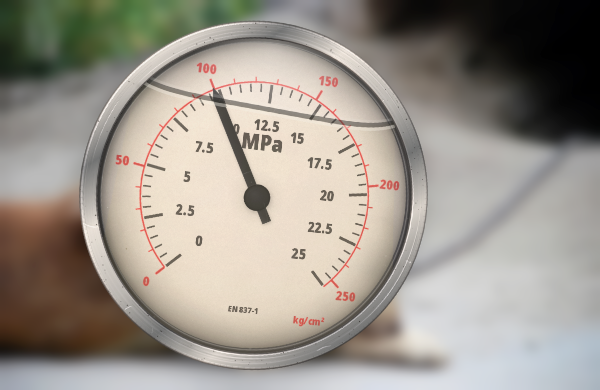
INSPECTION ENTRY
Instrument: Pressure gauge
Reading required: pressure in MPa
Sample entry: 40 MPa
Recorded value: 9.75 MPa
